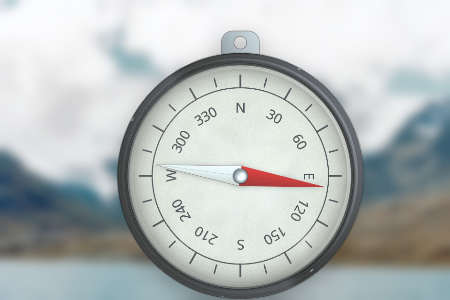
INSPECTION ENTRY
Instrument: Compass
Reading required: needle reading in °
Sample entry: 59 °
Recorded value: 97.5 °
